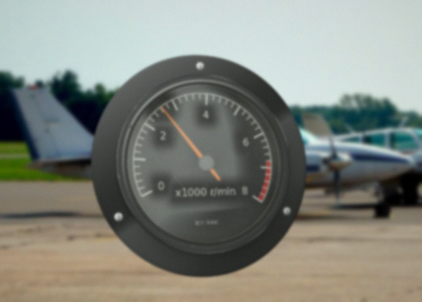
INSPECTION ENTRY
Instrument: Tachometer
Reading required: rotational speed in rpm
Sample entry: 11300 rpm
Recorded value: 2600 rpm
